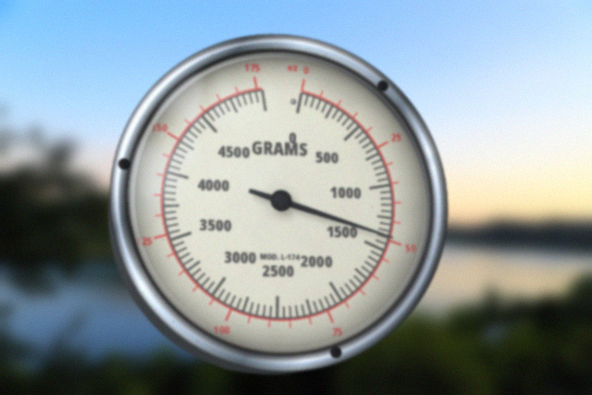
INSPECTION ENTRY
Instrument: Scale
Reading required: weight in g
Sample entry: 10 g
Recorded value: 1400 g
